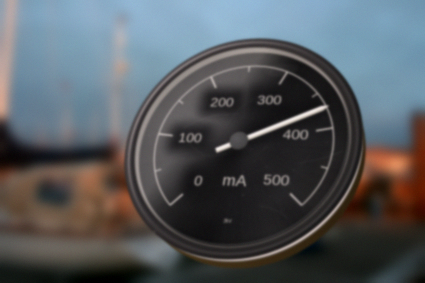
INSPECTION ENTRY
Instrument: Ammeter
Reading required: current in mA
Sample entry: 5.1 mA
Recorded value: 375 mA
